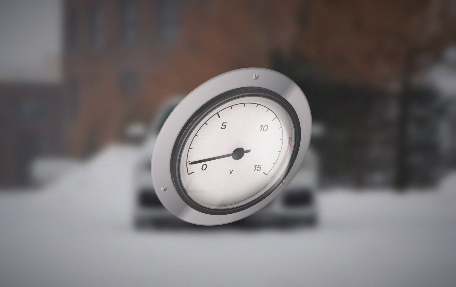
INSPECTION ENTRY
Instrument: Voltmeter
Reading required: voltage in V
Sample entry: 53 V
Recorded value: 1 V
